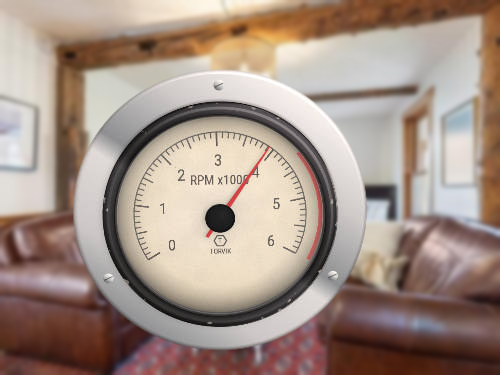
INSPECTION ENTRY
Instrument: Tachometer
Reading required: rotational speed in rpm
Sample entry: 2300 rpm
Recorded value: 3900 rpm
